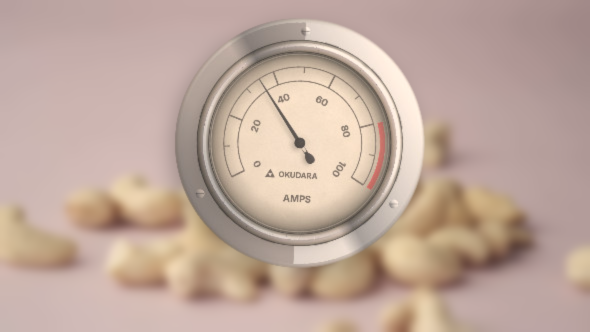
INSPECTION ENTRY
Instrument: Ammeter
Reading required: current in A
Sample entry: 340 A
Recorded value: 35 A
